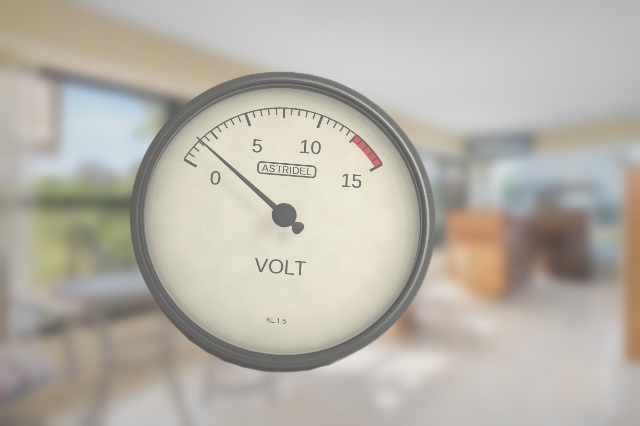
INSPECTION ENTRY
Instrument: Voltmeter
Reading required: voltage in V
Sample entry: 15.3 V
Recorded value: 1.5 V
